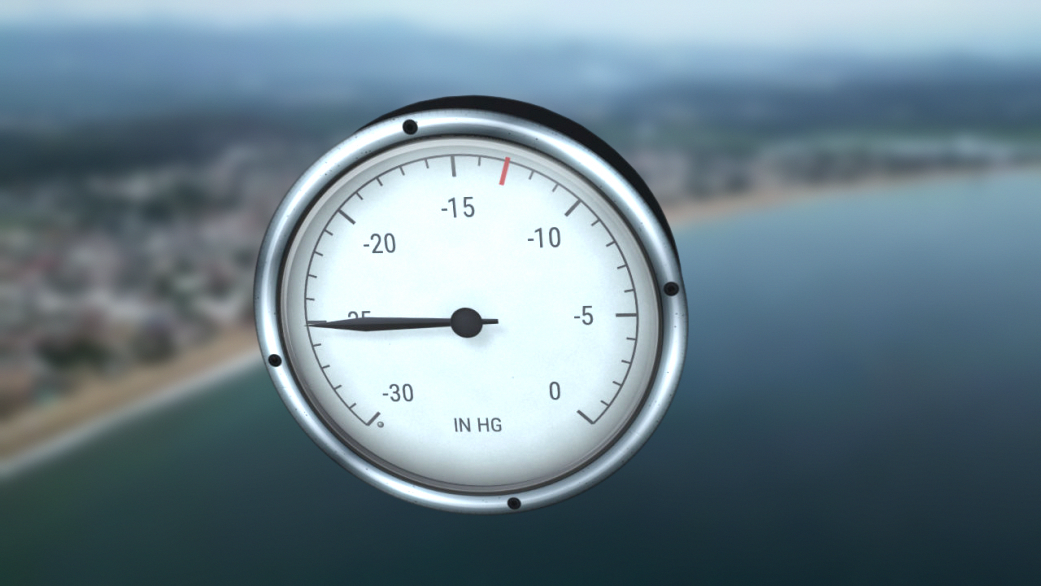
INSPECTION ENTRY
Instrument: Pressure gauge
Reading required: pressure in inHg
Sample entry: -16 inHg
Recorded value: -25 inHg
